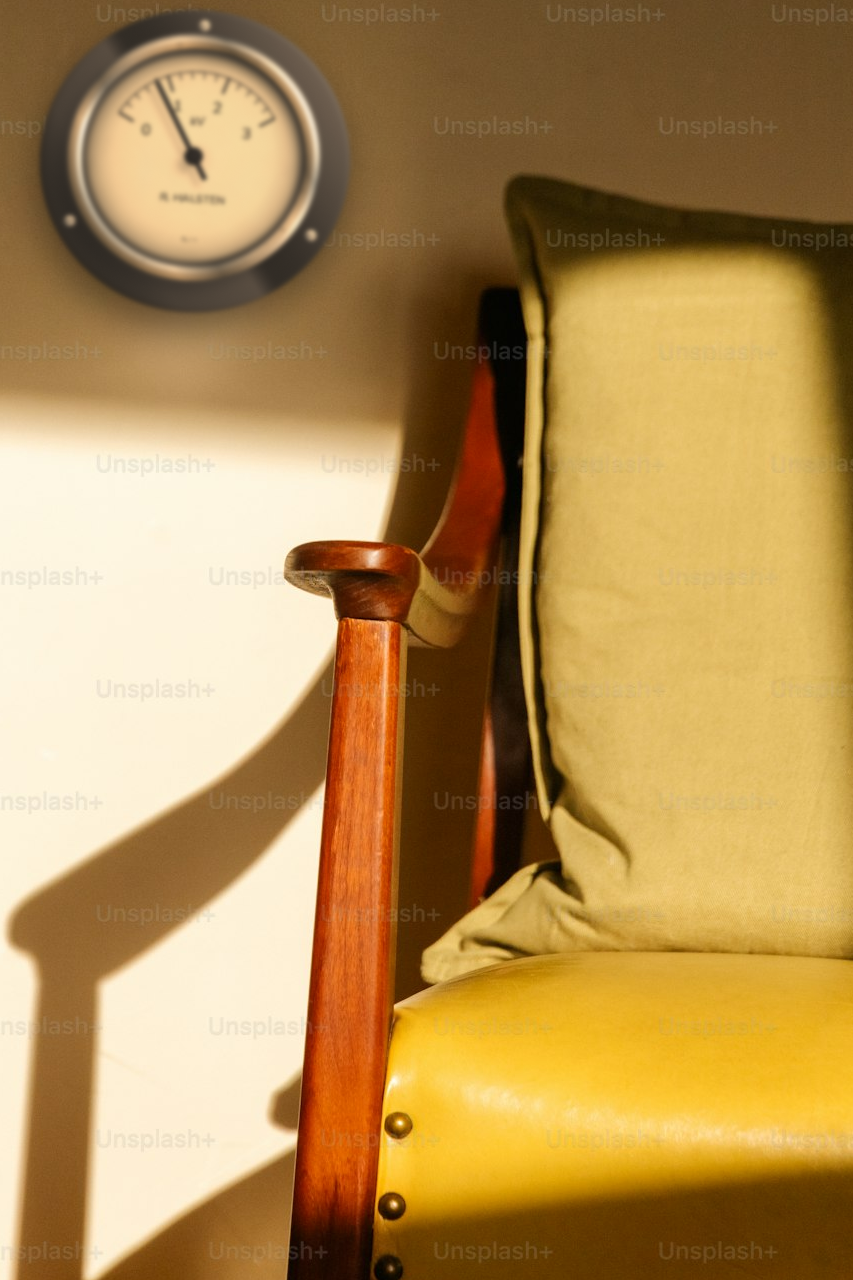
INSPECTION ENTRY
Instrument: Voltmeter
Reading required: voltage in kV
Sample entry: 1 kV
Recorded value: 0.8 kV
